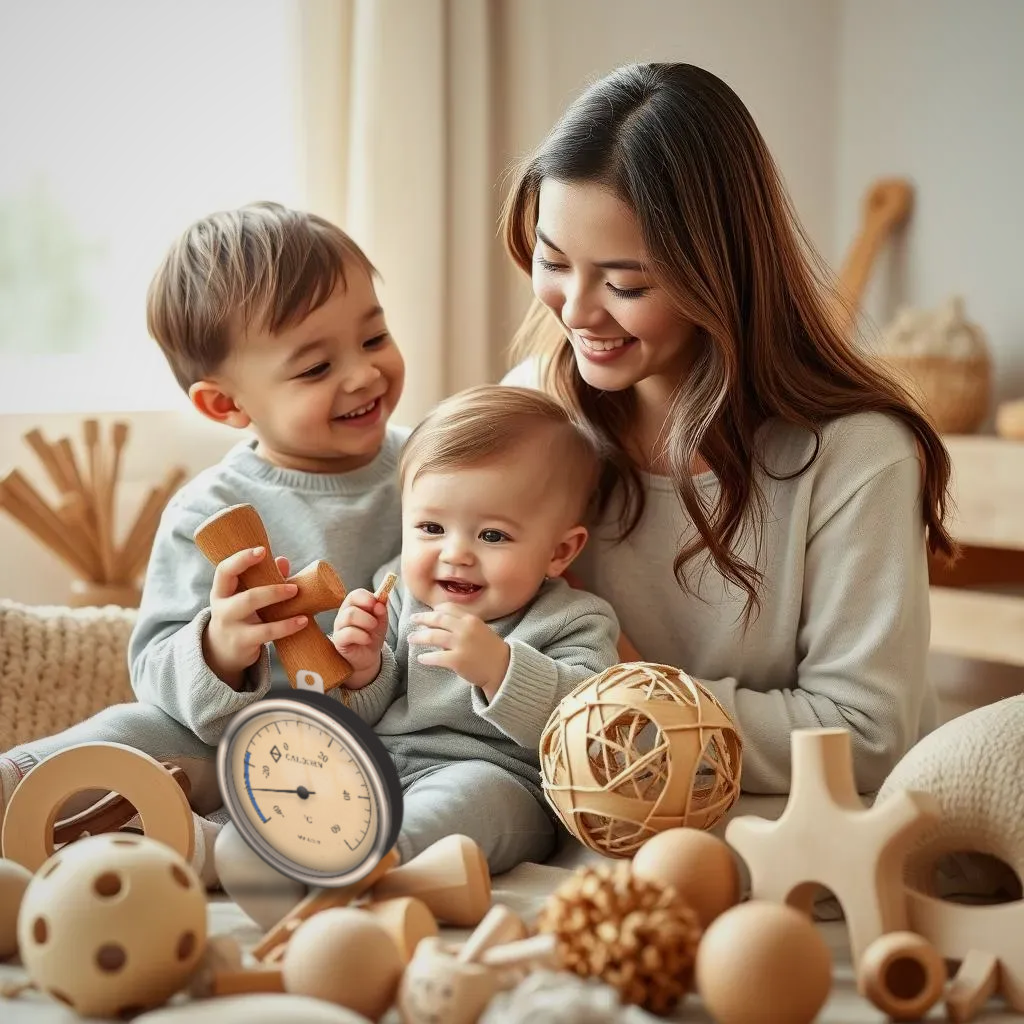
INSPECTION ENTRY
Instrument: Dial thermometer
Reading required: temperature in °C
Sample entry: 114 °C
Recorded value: -28 °C
